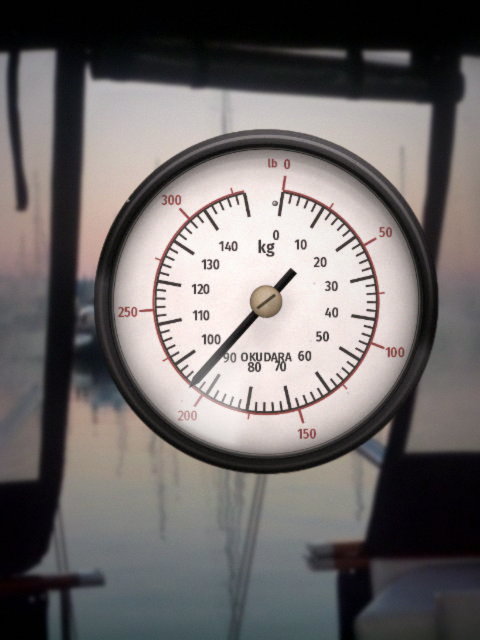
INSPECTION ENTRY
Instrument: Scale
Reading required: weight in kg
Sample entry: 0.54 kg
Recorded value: 94 kg
